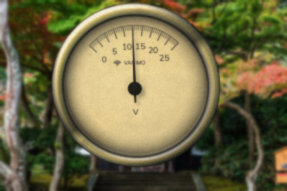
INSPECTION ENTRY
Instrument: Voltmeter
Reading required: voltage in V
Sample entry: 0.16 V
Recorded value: 12.5 V
